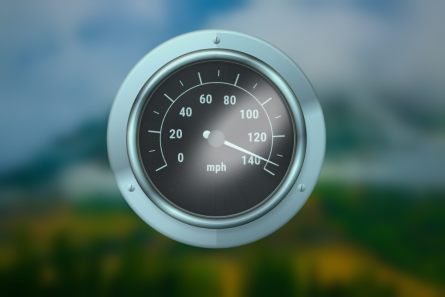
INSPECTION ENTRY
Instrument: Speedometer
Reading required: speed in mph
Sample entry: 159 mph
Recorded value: 135 mph
